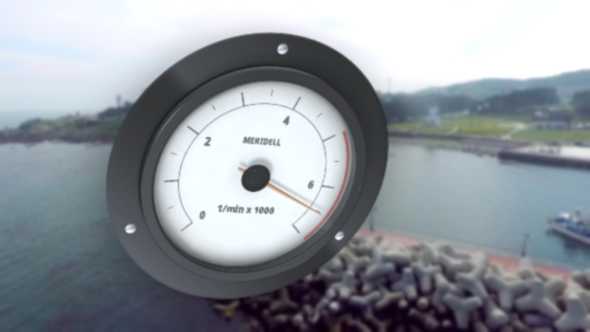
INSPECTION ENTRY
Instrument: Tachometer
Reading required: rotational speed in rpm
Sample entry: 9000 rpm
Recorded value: 6500 rpm
